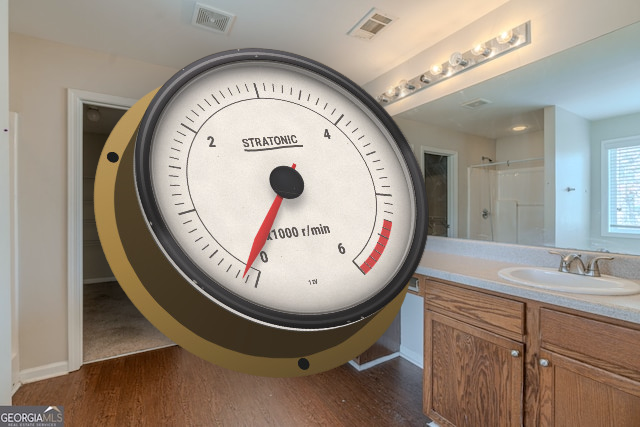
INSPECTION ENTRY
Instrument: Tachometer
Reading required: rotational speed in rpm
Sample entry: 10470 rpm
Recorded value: 150 rpm
